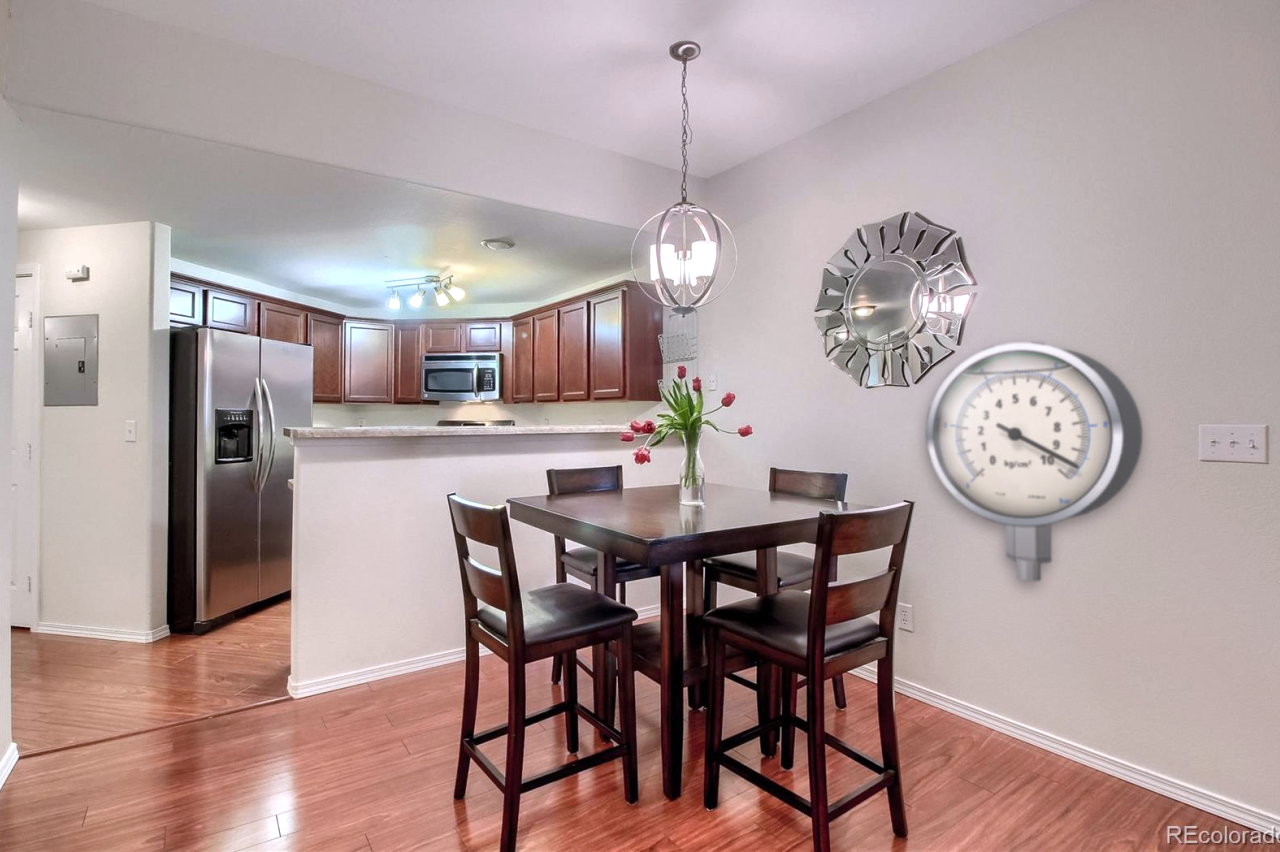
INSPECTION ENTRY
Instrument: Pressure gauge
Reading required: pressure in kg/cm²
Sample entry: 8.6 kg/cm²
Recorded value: 9.5 kg/cm²
